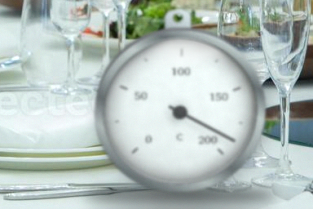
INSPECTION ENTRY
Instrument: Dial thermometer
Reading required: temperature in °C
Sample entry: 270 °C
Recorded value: 187.5 °C
